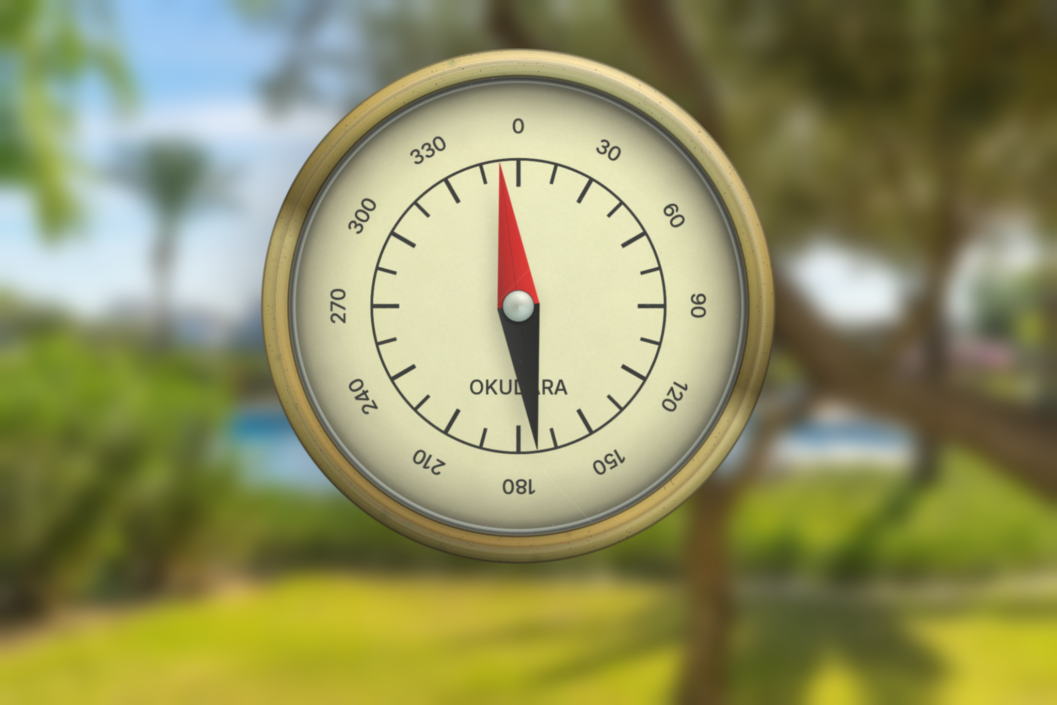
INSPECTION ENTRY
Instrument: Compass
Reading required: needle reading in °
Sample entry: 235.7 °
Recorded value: 352.5 °
